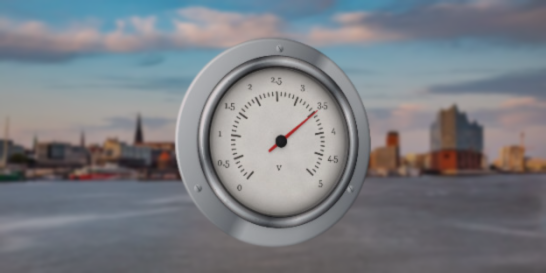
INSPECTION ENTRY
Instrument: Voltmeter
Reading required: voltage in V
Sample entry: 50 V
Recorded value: 3.5 V
